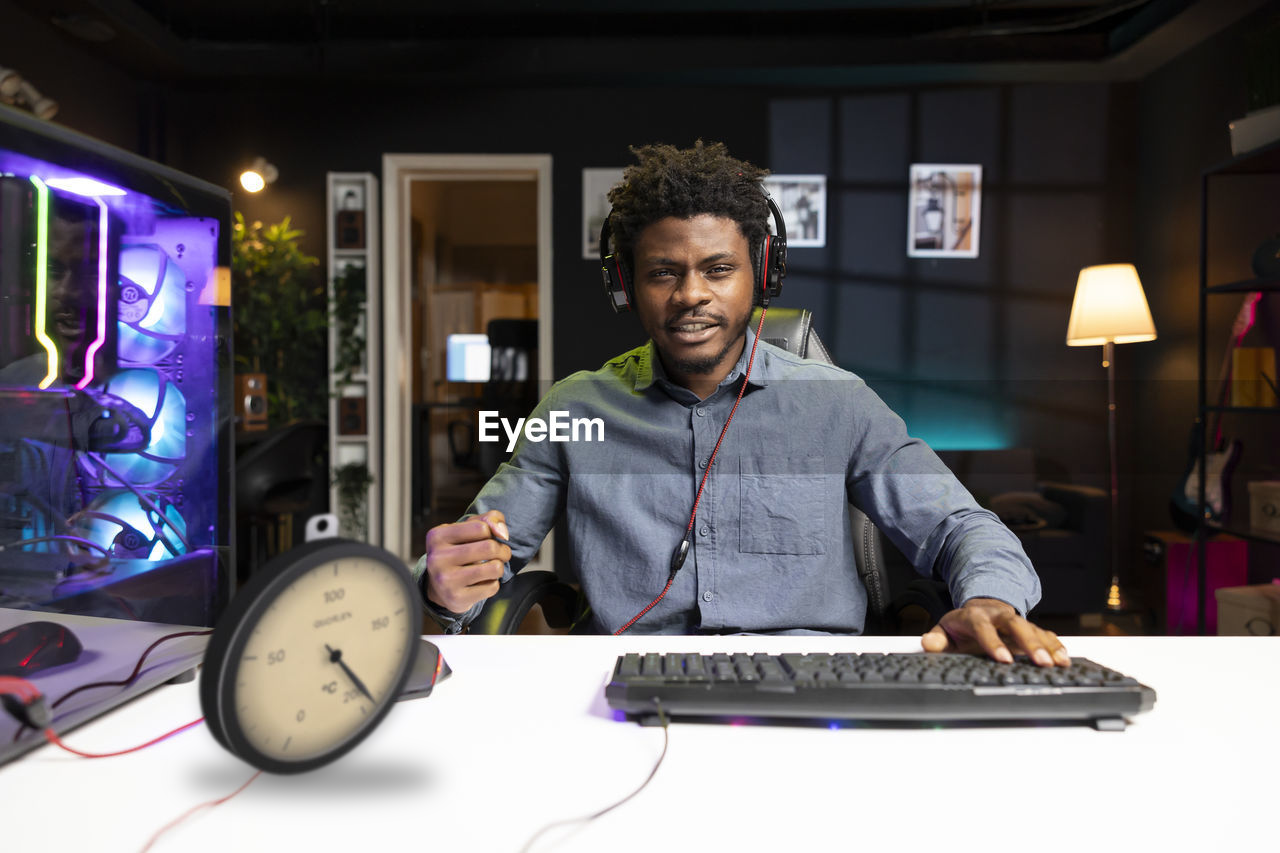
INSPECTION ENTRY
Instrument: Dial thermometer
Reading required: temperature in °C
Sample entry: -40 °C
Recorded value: 195 °C
